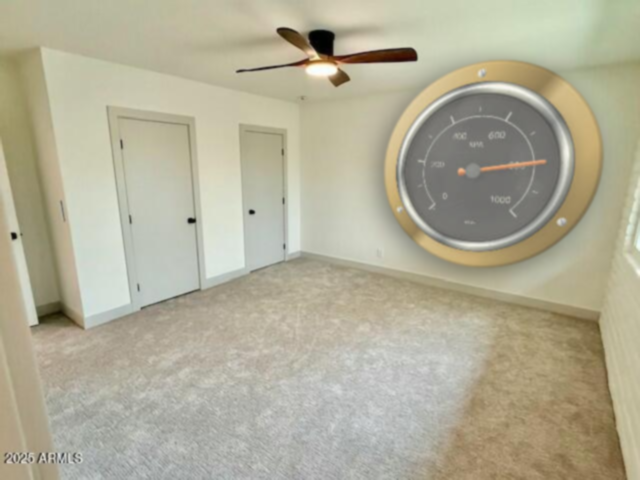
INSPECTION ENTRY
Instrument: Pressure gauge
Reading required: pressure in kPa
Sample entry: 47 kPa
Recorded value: 800 kPa
